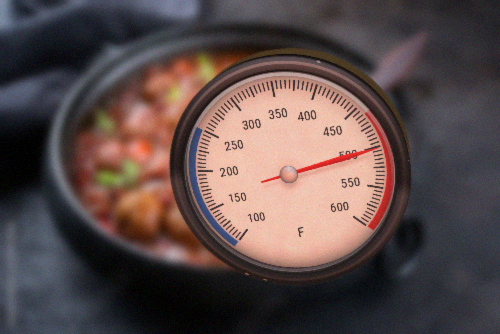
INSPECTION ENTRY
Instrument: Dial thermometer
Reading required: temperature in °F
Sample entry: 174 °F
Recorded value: 500 °F
